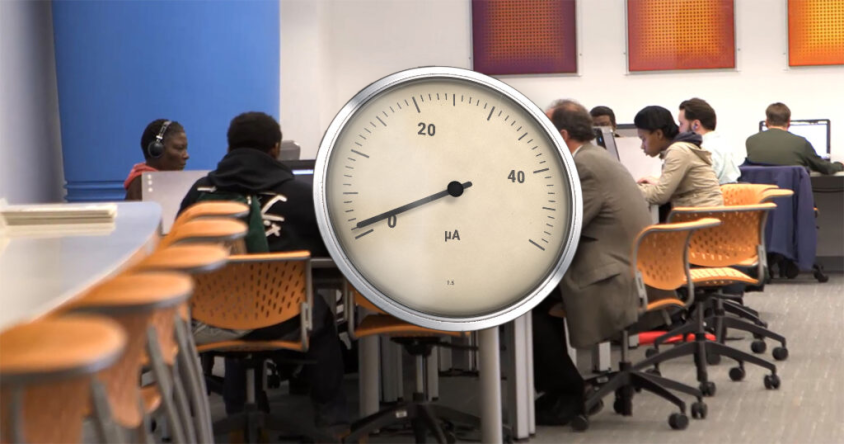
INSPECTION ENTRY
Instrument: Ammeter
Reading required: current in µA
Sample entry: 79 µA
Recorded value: 1 µA
